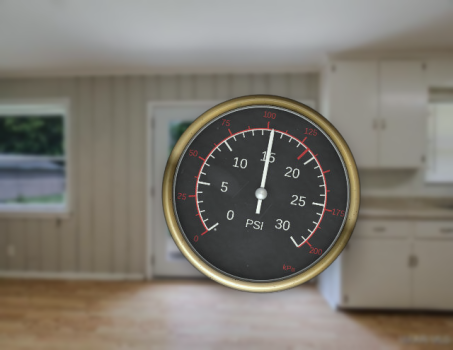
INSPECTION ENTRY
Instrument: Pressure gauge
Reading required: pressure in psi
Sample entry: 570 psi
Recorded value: 15 psi
